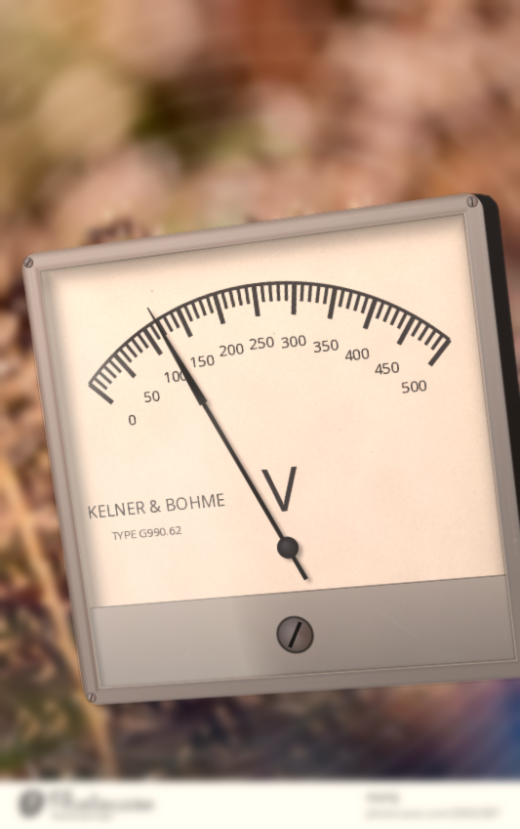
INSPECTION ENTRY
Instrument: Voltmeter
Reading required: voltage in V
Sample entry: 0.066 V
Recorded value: 120 V
